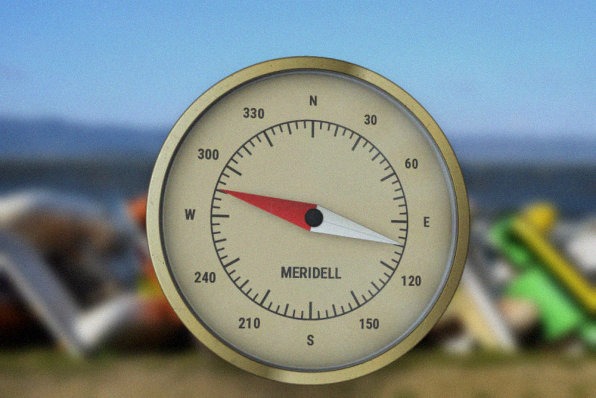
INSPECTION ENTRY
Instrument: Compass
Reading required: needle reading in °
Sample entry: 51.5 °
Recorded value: 285 °
